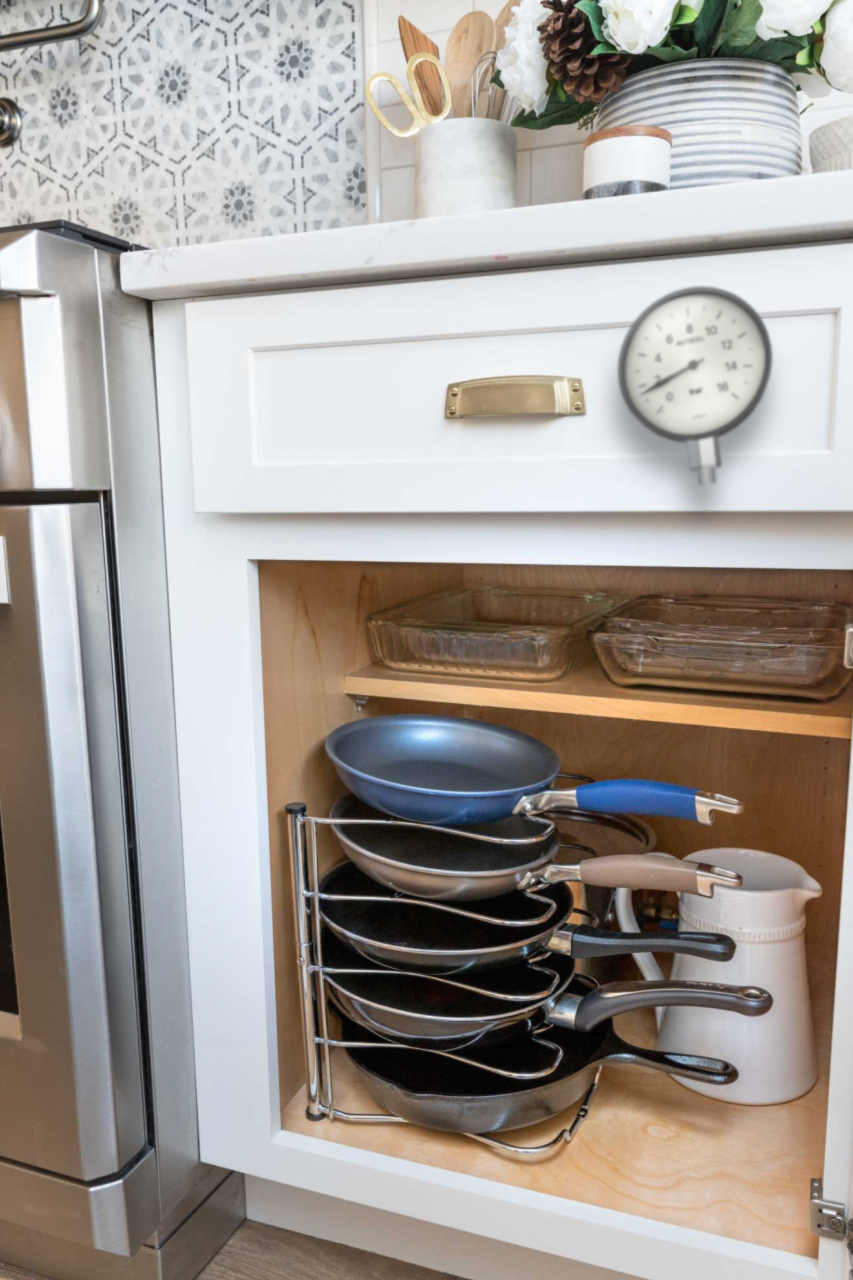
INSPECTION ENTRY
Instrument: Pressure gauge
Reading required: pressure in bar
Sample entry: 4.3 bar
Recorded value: 1.5 bar
